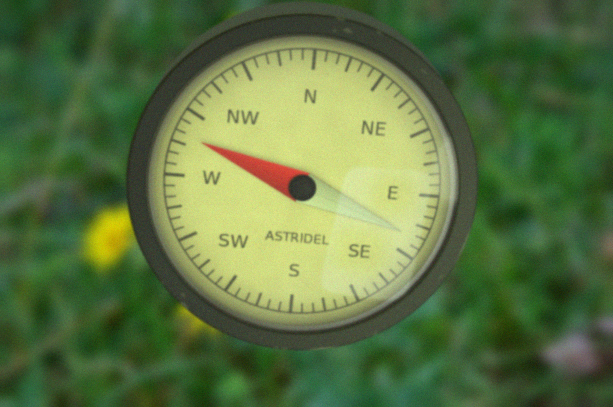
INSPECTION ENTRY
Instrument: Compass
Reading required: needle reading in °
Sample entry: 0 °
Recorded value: 290 °
